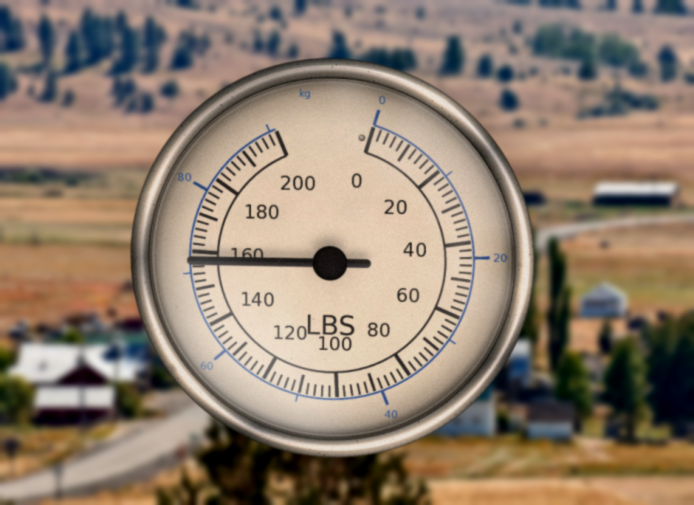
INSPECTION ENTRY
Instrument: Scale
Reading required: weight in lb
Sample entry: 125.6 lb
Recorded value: 158 lb
